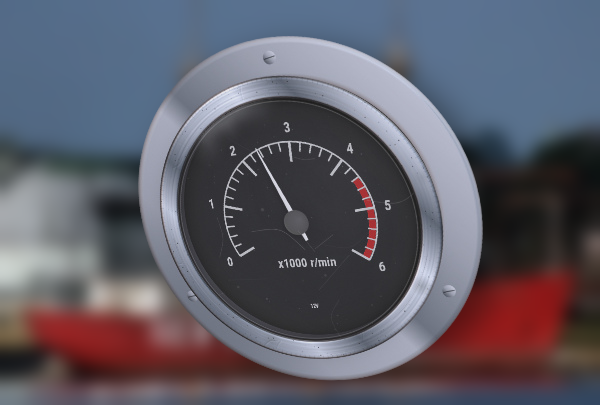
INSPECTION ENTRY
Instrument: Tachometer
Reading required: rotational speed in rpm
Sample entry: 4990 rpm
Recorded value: 2400 rpm
